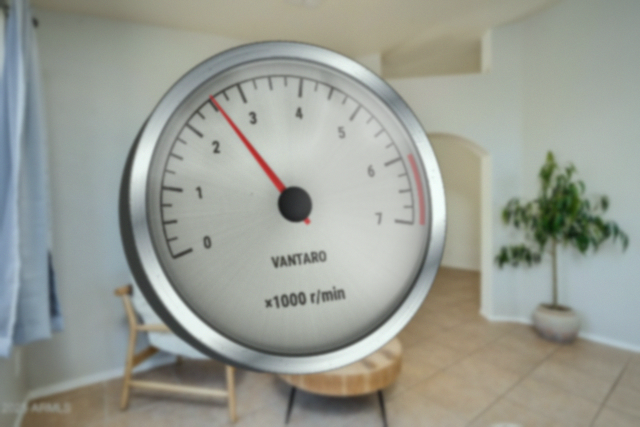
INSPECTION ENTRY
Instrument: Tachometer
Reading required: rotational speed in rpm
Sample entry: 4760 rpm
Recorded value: 2500 rpm
